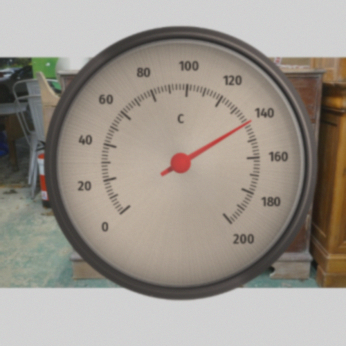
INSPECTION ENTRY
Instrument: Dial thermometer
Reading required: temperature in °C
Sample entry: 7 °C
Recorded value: 140 °C
